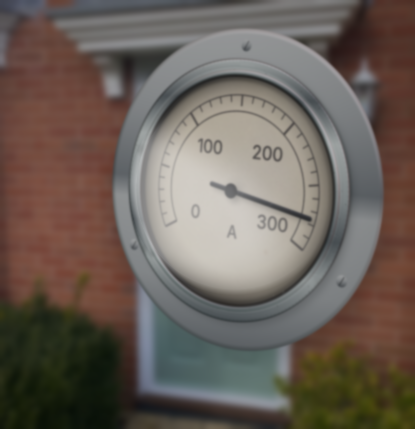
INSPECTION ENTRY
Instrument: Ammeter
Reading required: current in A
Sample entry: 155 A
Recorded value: 275 A
